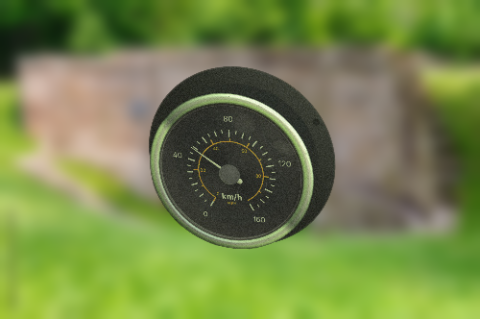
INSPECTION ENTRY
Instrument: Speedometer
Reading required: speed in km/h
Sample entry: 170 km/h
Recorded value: 50 km/h
